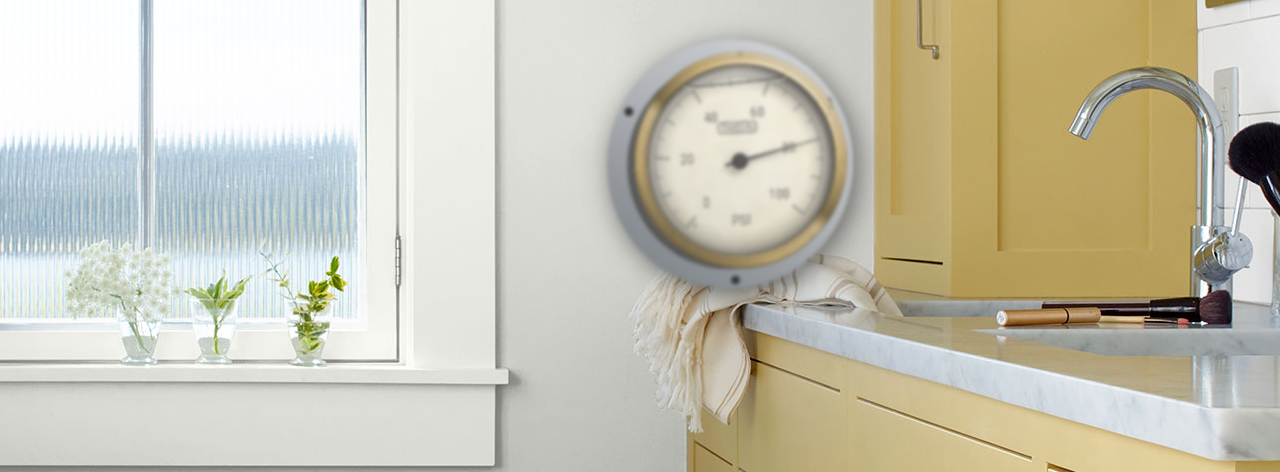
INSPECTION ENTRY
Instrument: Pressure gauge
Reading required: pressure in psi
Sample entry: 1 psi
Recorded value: 80 psi
